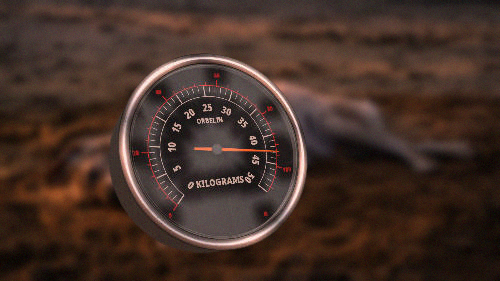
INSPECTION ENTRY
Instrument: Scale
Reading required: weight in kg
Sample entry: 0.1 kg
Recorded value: 43 kg
